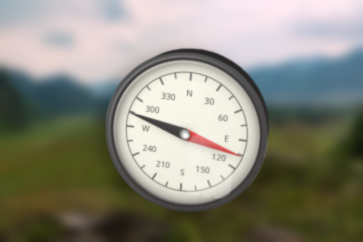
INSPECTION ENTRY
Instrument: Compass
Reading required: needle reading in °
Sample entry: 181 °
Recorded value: 105 °
